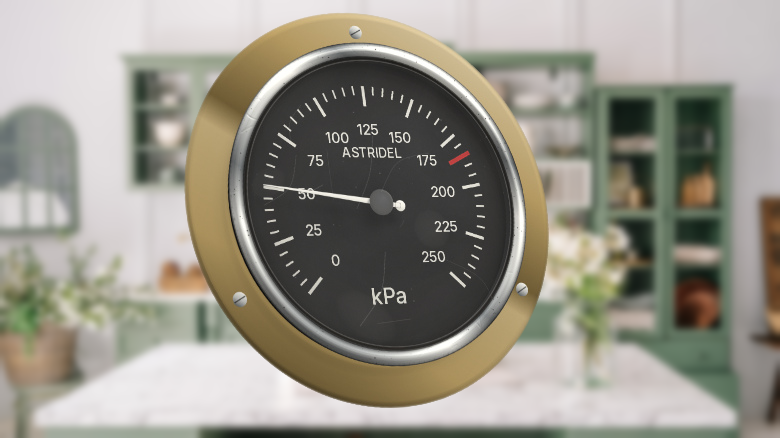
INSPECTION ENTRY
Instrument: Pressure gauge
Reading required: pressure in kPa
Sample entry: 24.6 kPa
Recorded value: 50 kPa
